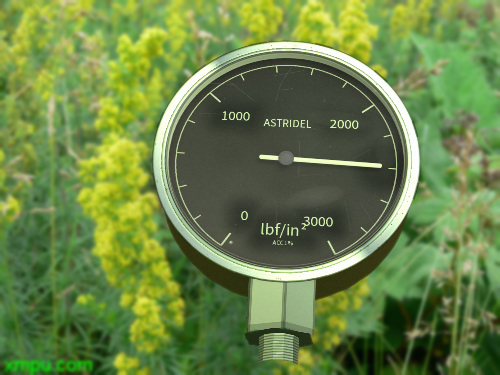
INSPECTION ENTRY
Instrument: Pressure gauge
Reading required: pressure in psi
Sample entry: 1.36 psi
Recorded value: 2400 psi
